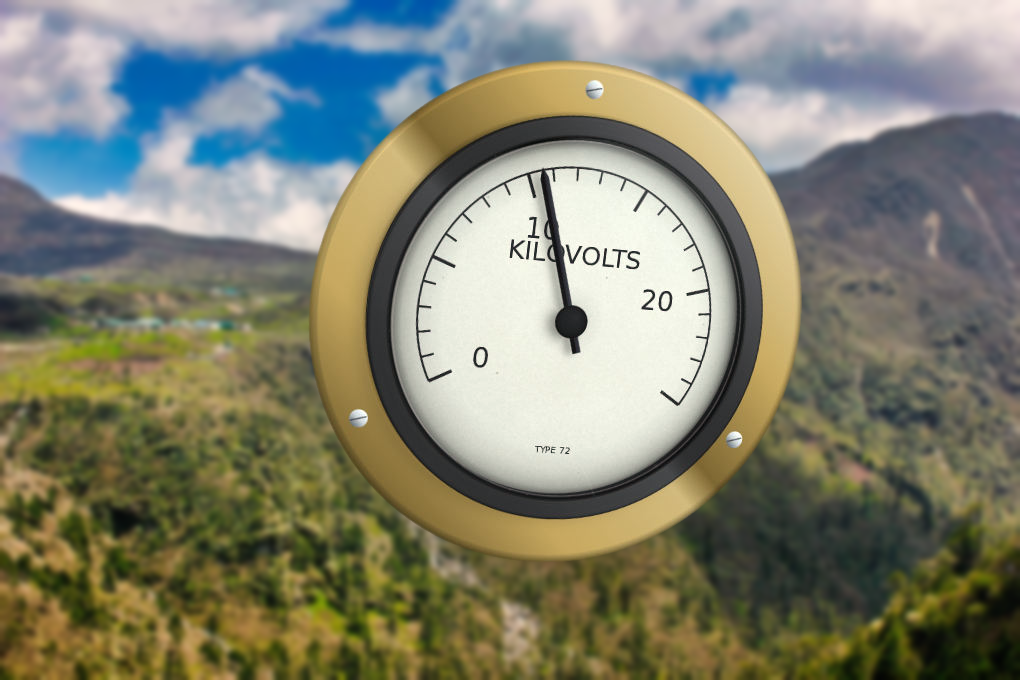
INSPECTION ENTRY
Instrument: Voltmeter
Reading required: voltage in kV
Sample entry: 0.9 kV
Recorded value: 10.5 kV
